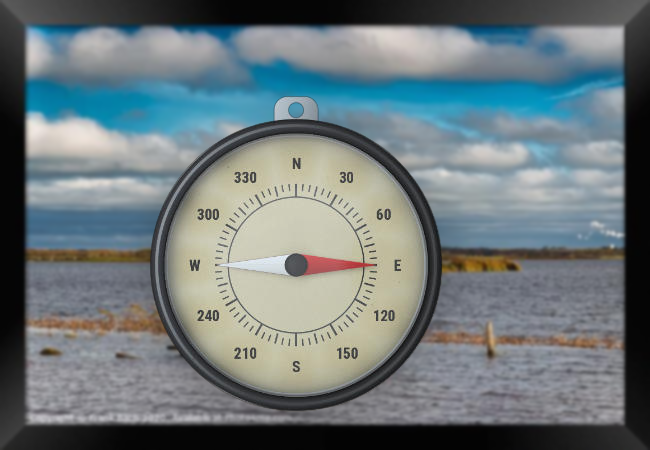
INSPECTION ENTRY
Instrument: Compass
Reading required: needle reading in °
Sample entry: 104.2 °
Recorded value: 90 °
